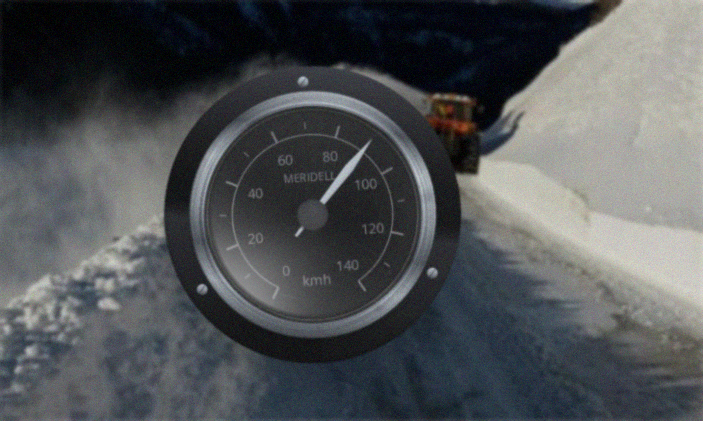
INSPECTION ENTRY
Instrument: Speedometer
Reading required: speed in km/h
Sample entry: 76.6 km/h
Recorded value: 90 km/h
